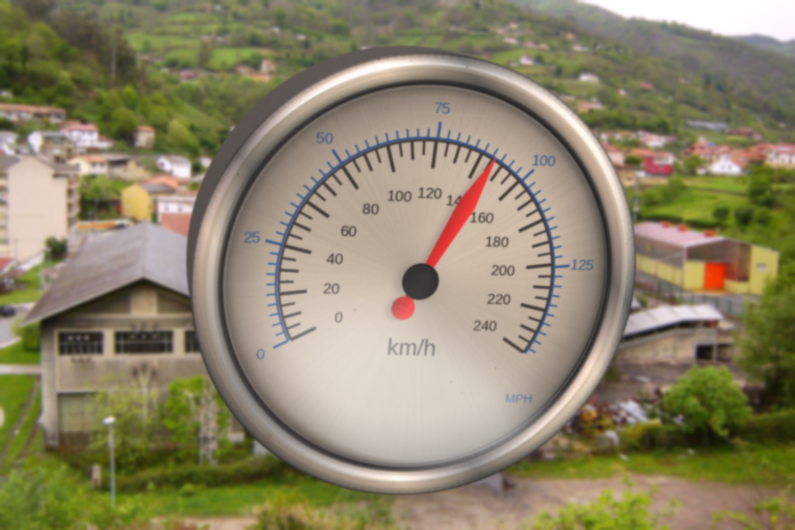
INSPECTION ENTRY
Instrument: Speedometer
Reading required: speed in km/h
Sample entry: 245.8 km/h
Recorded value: 145 km/h
